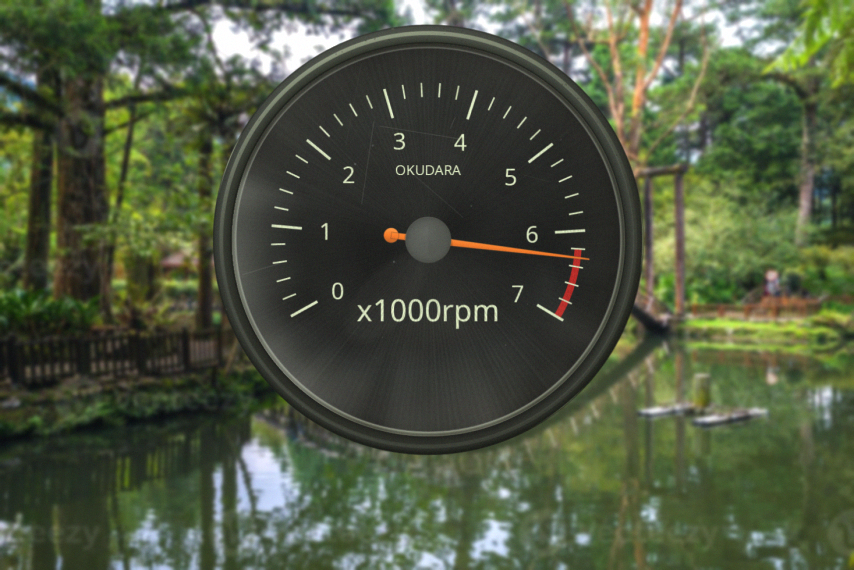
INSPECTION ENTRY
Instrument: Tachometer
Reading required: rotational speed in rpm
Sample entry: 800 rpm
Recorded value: 6300 rpm
